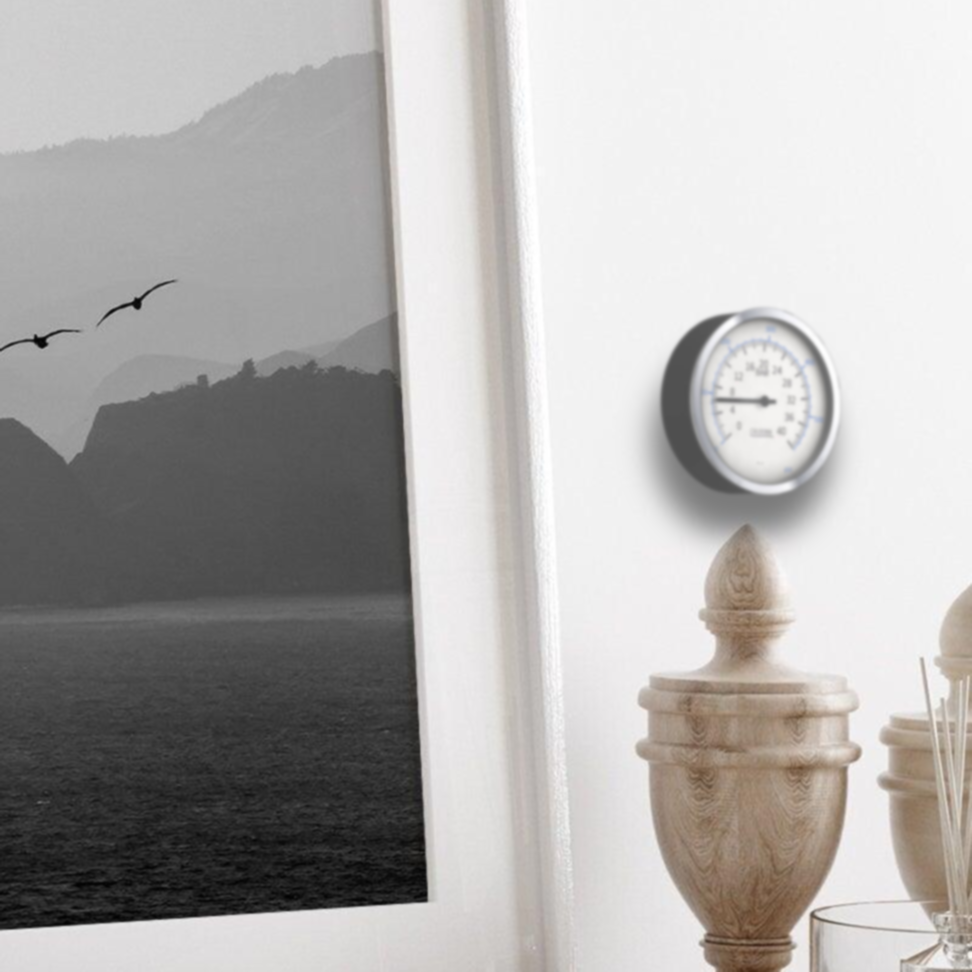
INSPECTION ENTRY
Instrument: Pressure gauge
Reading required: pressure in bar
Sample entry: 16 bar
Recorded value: 6 bar
